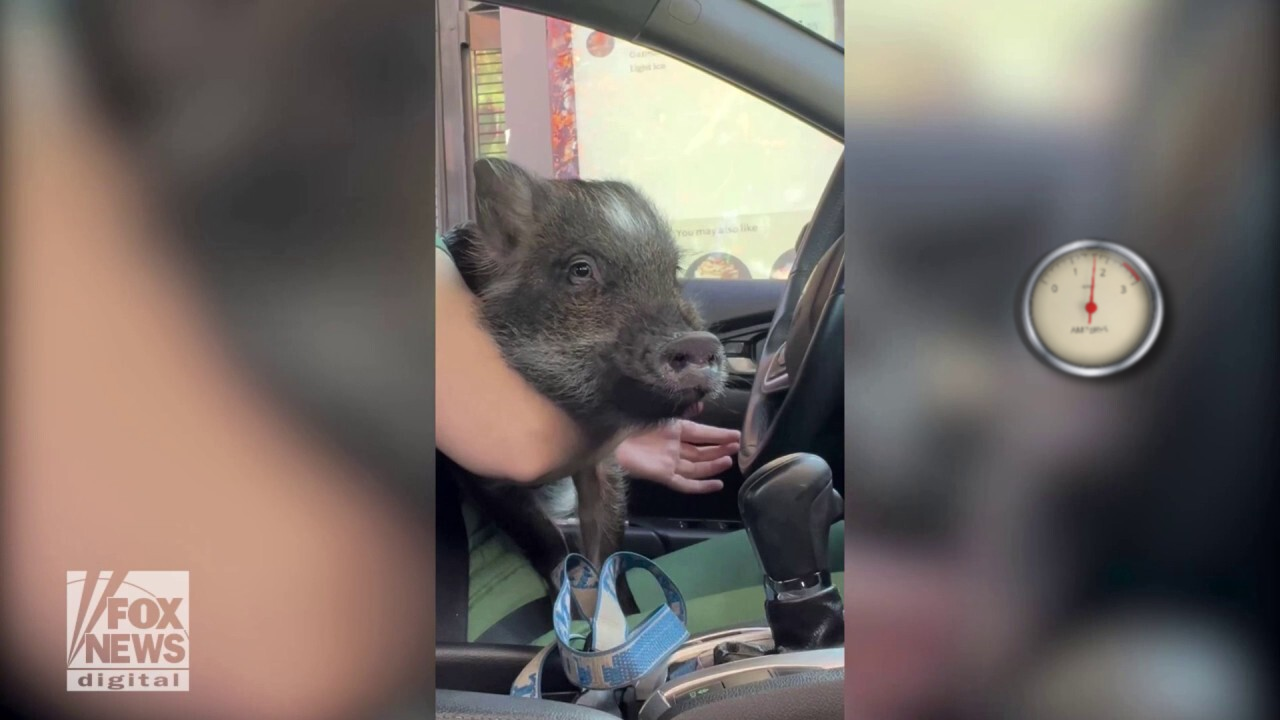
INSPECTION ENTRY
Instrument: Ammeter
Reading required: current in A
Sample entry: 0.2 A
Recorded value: 1.6 A
